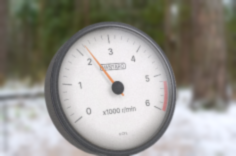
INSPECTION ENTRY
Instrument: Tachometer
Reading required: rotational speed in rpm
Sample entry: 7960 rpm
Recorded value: 2200 rpm
